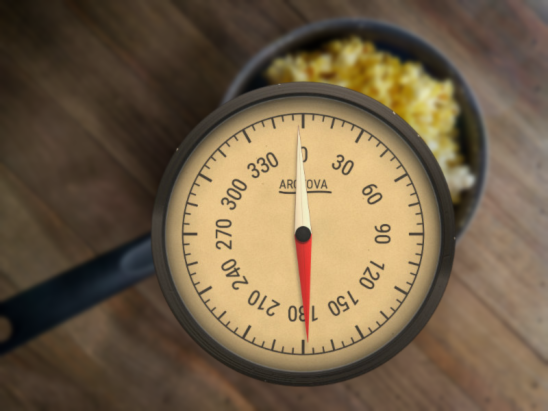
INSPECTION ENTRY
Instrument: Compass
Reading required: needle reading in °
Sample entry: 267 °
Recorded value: 177.5 °
